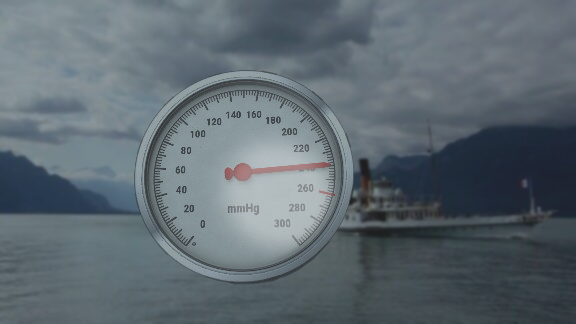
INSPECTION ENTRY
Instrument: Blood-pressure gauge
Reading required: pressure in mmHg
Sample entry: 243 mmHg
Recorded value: 240 mmHg
